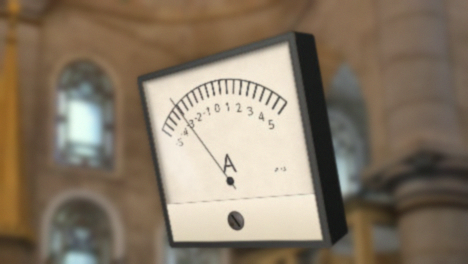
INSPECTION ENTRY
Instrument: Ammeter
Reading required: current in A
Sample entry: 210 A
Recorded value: -3 A
